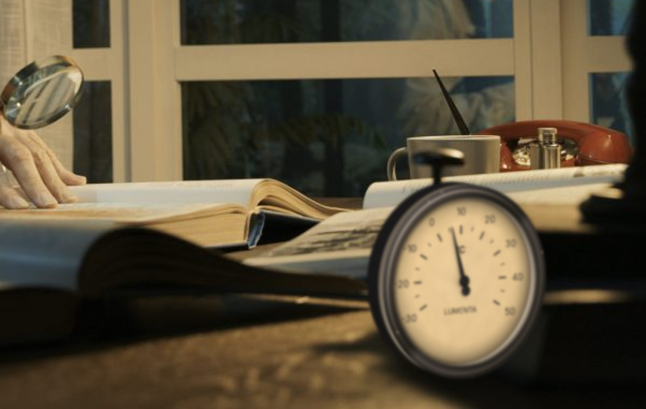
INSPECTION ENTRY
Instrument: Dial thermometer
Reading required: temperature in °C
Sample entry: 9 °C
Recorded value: 5 °C
